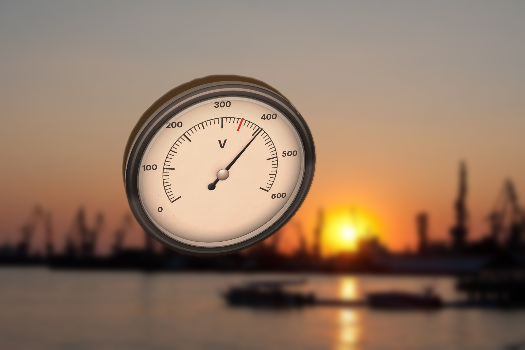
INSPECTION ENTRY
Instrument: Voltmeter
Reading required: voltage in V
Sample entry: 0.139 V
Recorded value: 400 V
